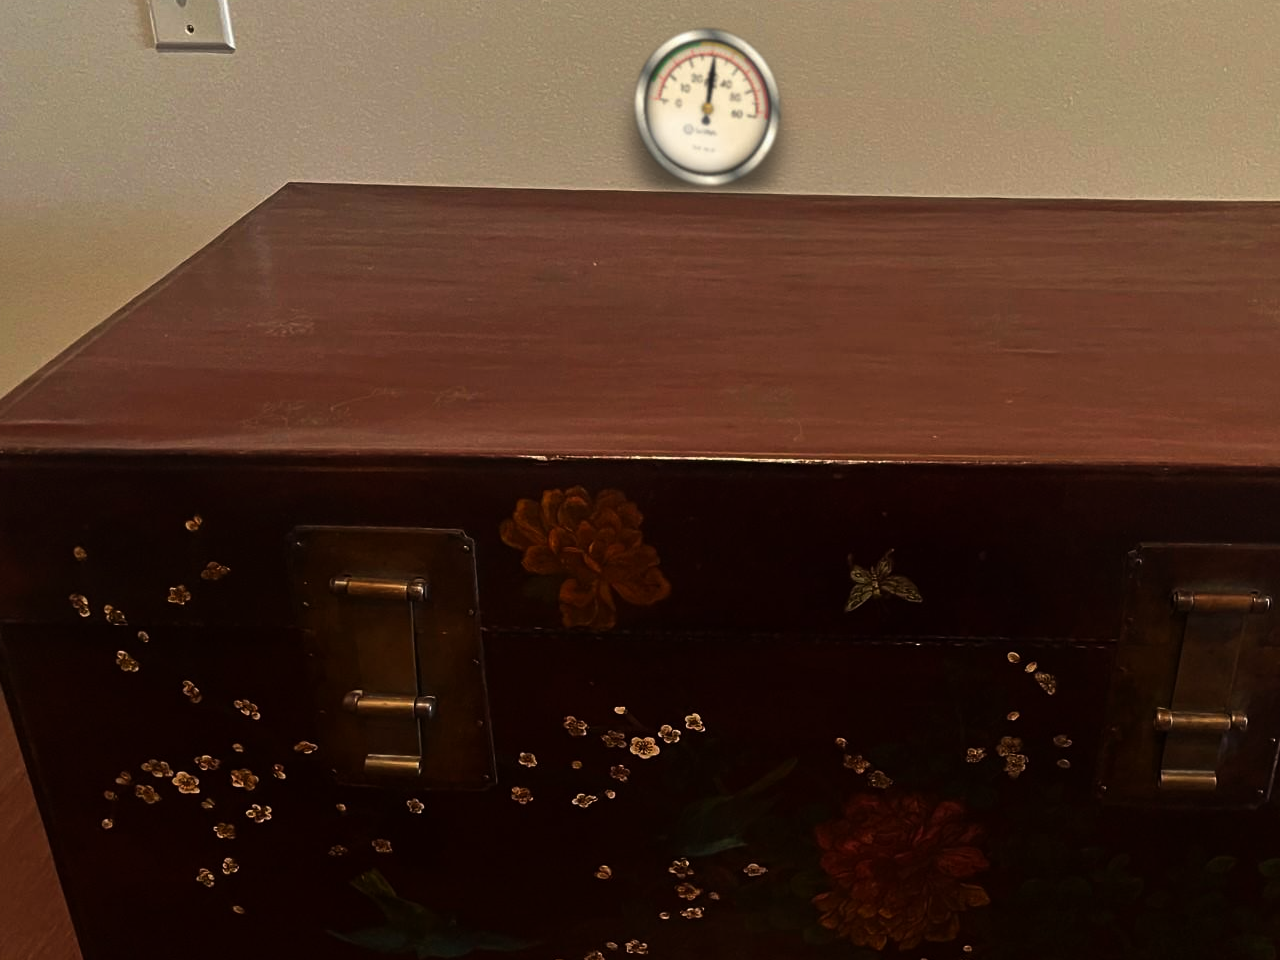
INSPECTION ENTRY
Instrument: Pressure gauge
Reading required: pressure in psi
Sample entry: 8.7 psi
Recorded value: 30 psi
